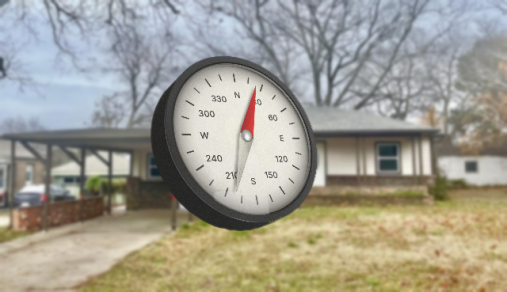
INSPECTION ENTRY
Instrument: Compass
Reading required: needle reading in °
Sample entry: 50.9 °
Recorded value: 22.5 °
